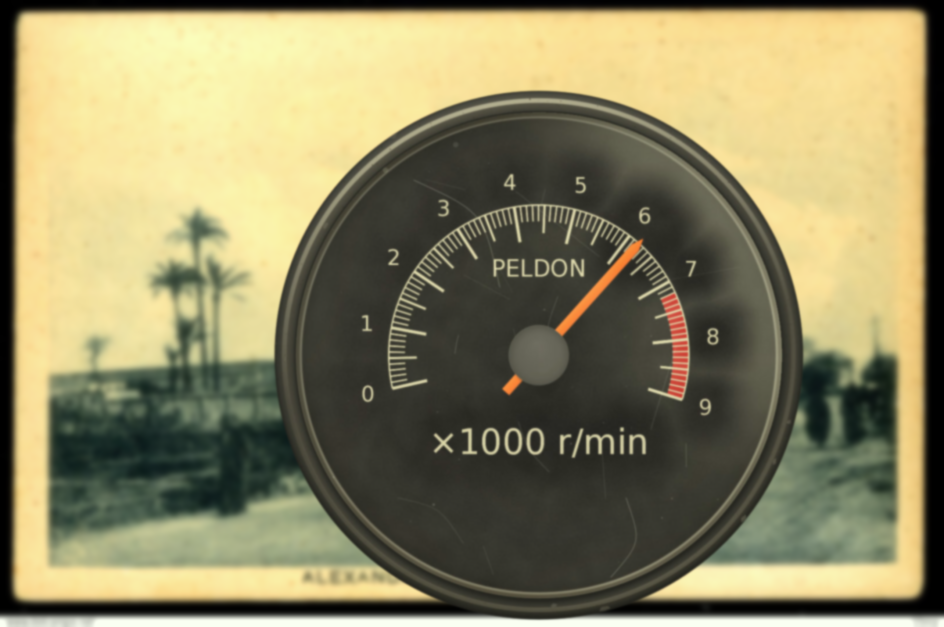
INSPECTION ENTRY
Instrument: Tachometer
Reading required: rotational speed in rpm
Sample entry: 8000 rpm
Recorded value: 6200 rpm
